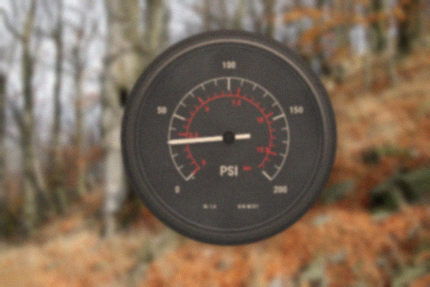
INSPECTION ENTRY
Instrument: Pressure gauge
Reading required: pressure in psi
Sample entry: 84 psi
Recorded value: 30 psi
